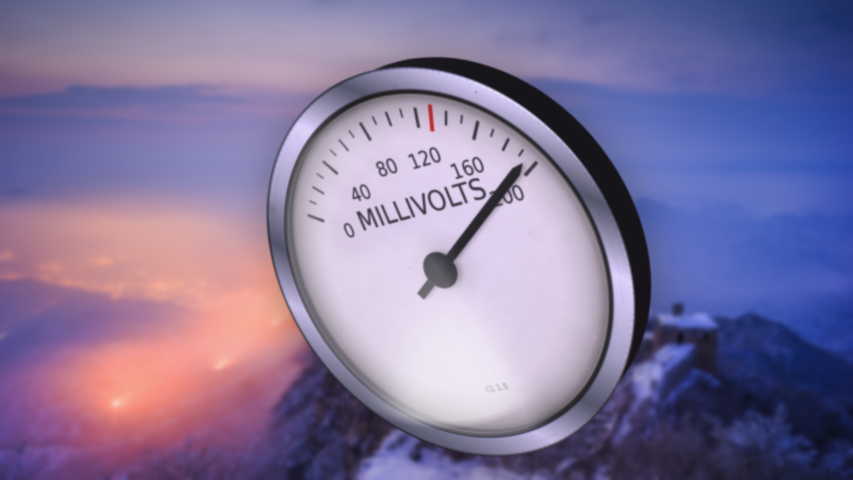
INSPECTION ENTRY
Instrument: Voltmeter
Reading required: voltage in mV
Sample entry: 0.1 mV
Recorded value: 195 mV
